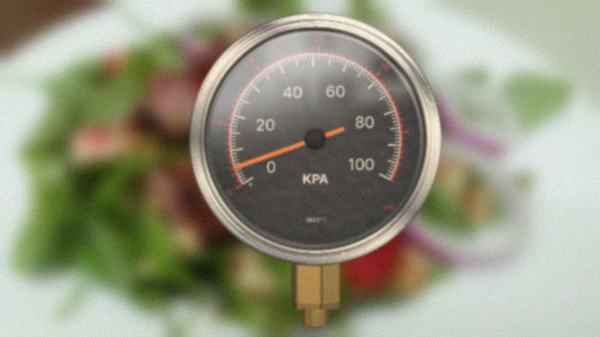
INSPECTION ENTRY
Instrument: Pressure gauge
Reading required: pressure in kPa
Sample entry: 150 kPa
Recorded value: 5 kPa
